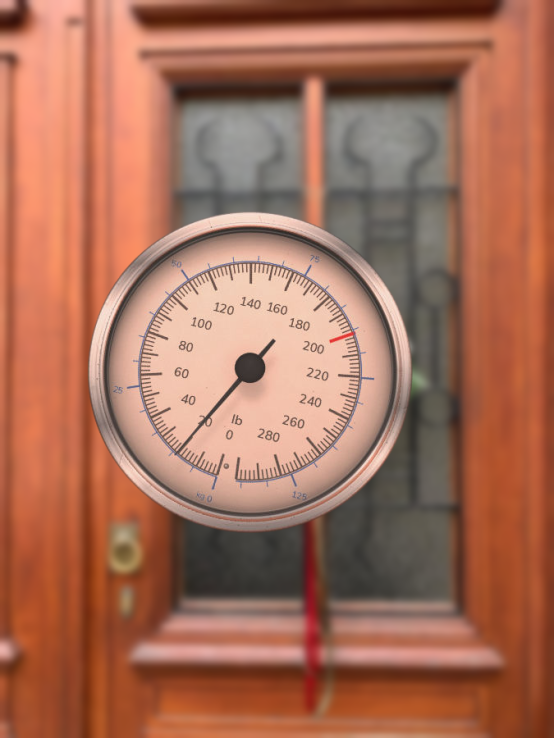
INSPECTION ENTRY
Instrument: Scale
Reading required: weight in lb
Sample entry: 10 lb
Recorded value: 20 lb
